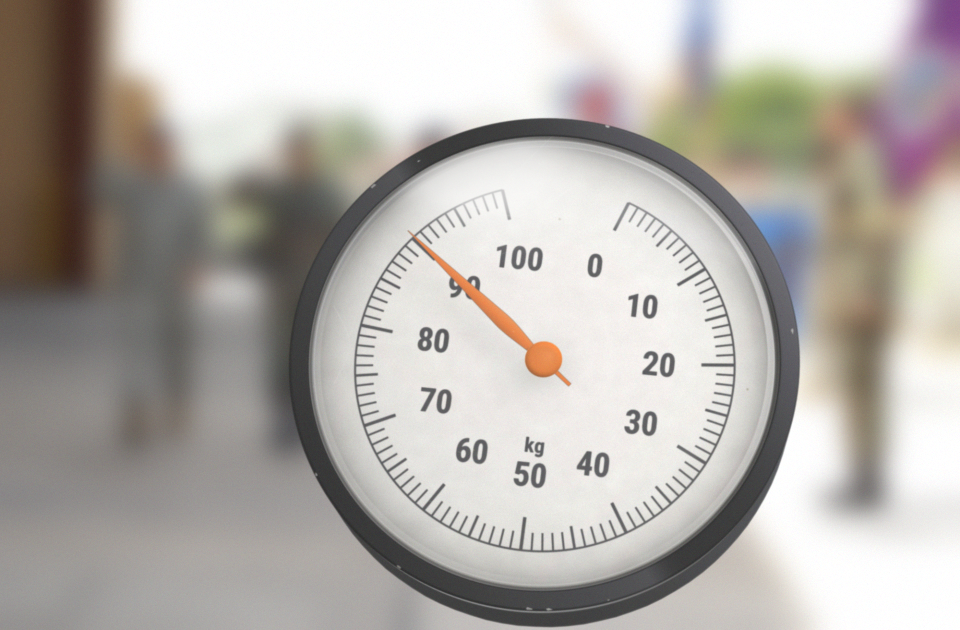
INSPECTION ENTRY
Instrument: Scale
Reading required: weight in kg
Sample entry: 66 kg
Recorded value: 90 kg
